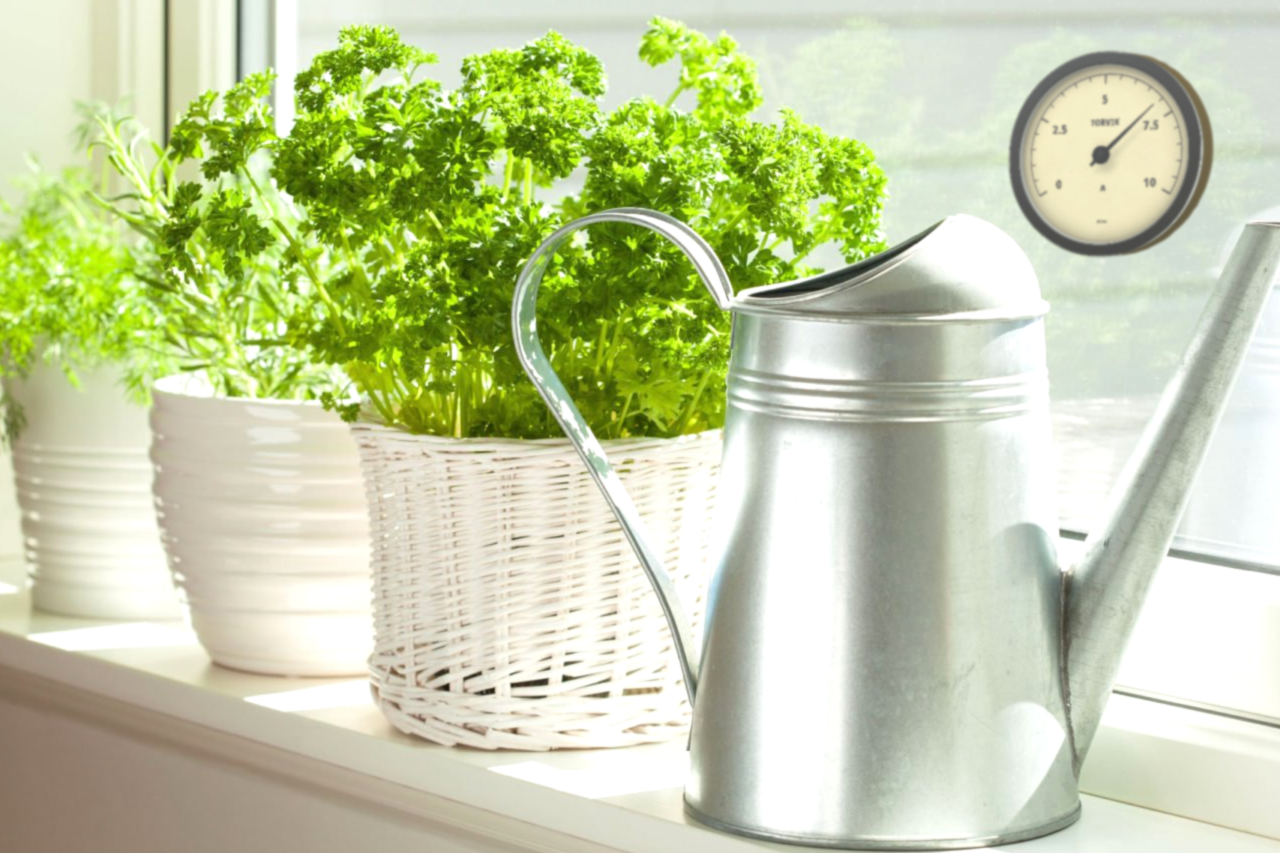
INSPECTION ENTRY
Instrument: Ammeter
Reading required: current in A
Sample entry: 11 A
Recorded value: 7 A
